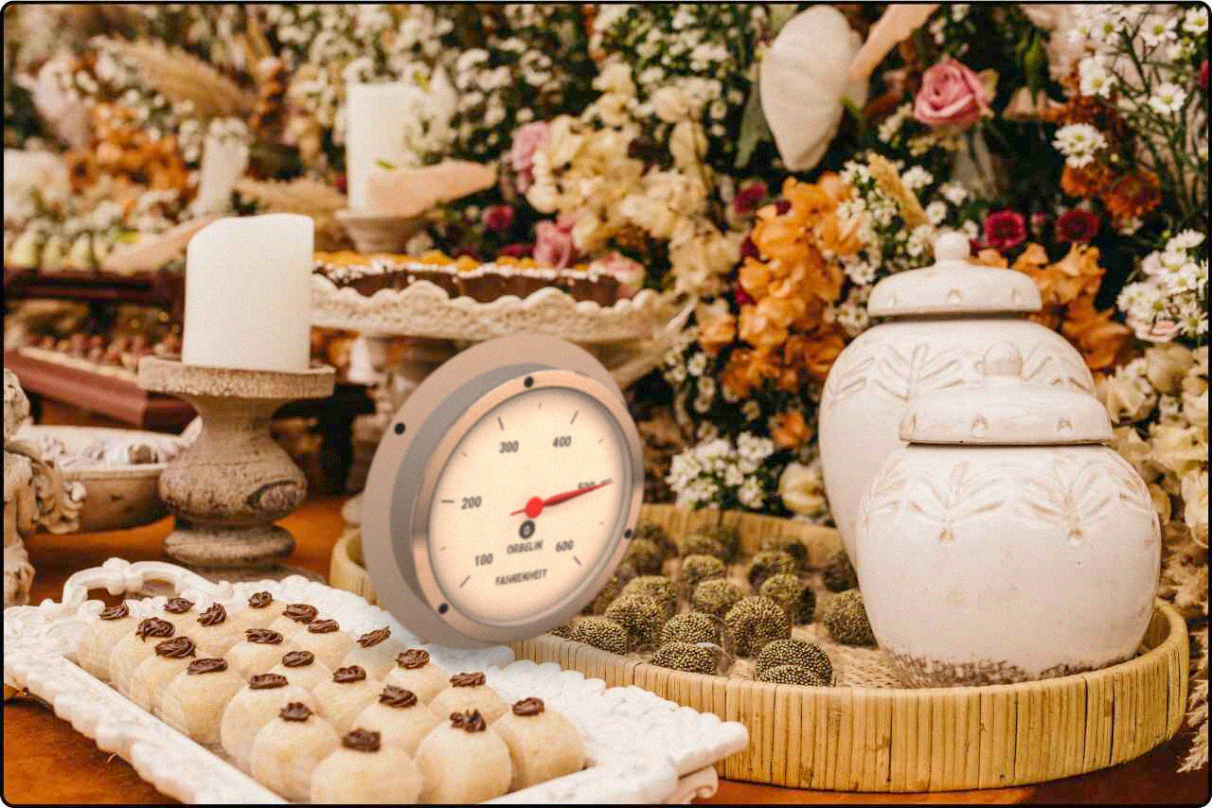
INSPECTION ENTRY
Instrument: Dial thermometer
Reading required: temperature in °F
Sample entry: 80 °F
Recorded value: 500 °F
